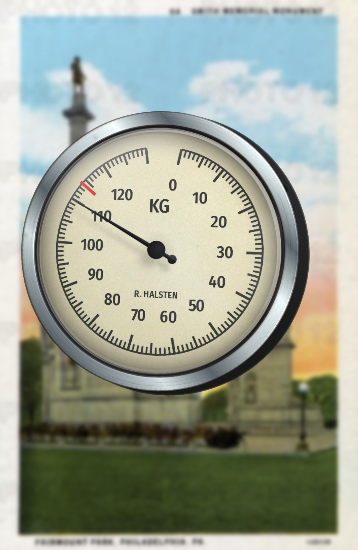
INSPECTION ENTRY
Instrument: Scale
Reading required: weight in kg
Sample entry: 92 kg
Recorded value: 110 kg
